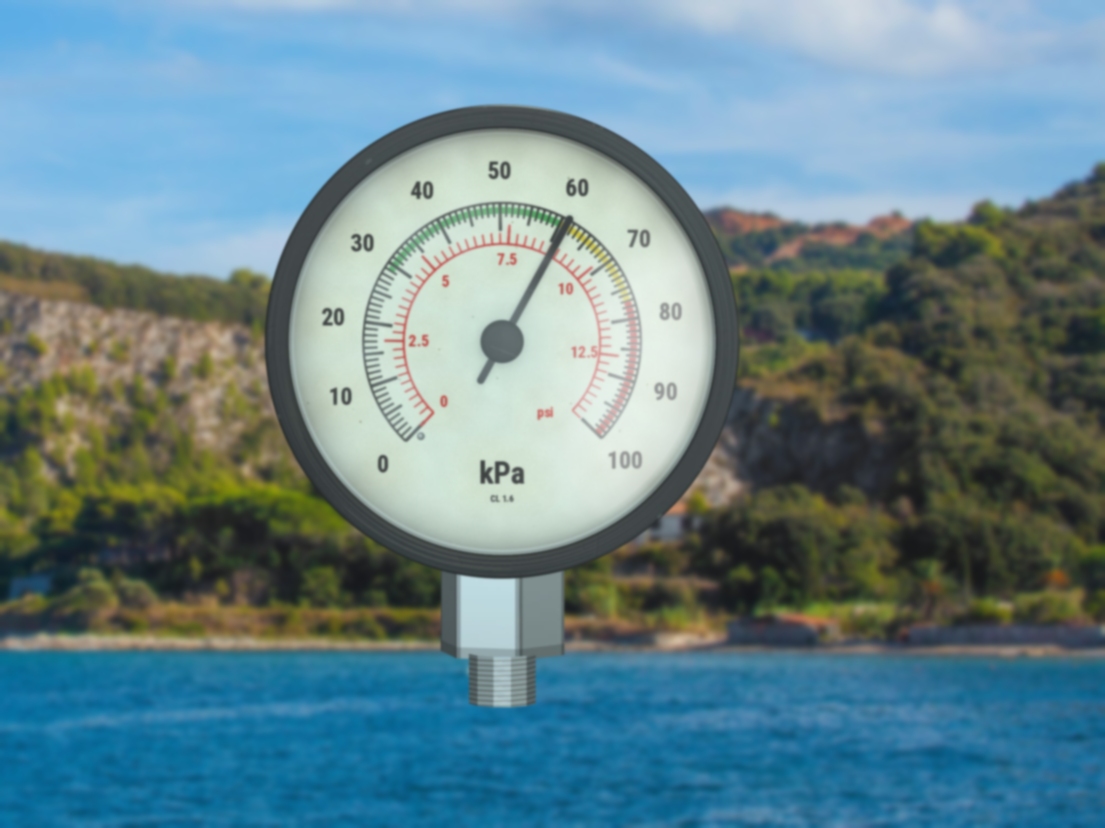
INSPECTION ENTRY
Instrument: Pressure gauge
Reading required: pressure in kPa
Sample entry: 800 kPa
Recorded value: 61 kPa
